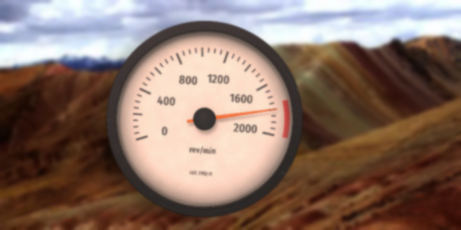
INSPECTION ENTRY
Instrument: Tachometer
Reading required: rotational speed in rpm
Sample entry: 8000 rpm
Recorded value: 1800 rpm
